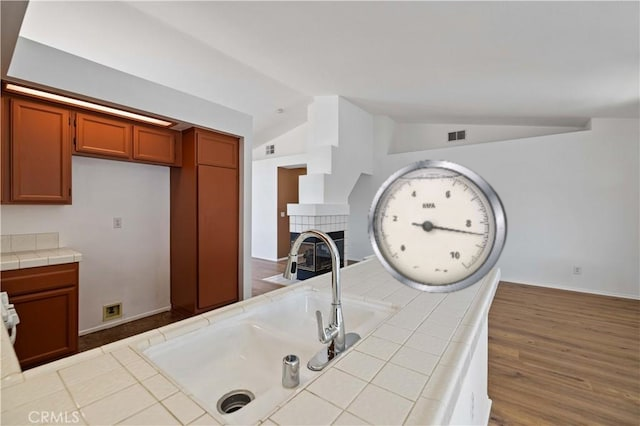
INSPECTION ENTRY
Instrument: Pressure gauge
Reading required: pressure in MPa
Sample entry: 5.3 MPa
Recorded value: 8.5 MPa
